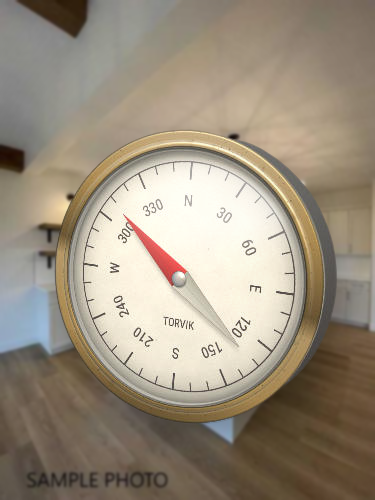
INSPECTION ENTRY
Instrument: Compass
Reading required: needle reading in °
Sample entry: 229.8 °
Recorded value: 310 °
